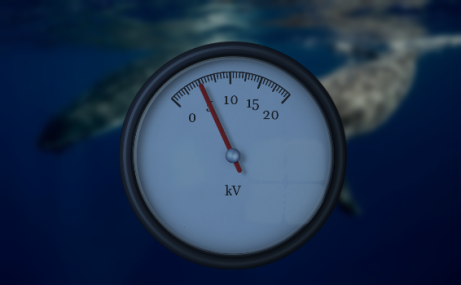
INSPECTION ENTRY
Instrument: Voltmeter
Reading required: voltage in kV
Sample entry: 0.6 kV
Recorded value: 5 kV
